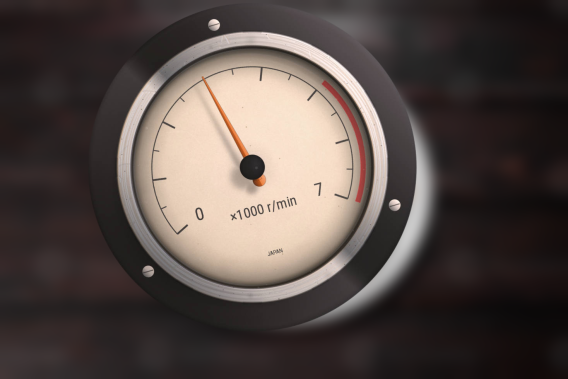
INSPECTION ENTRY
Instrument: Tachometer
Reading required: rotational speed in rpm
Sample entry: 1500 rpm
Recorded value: 3000 rpm
